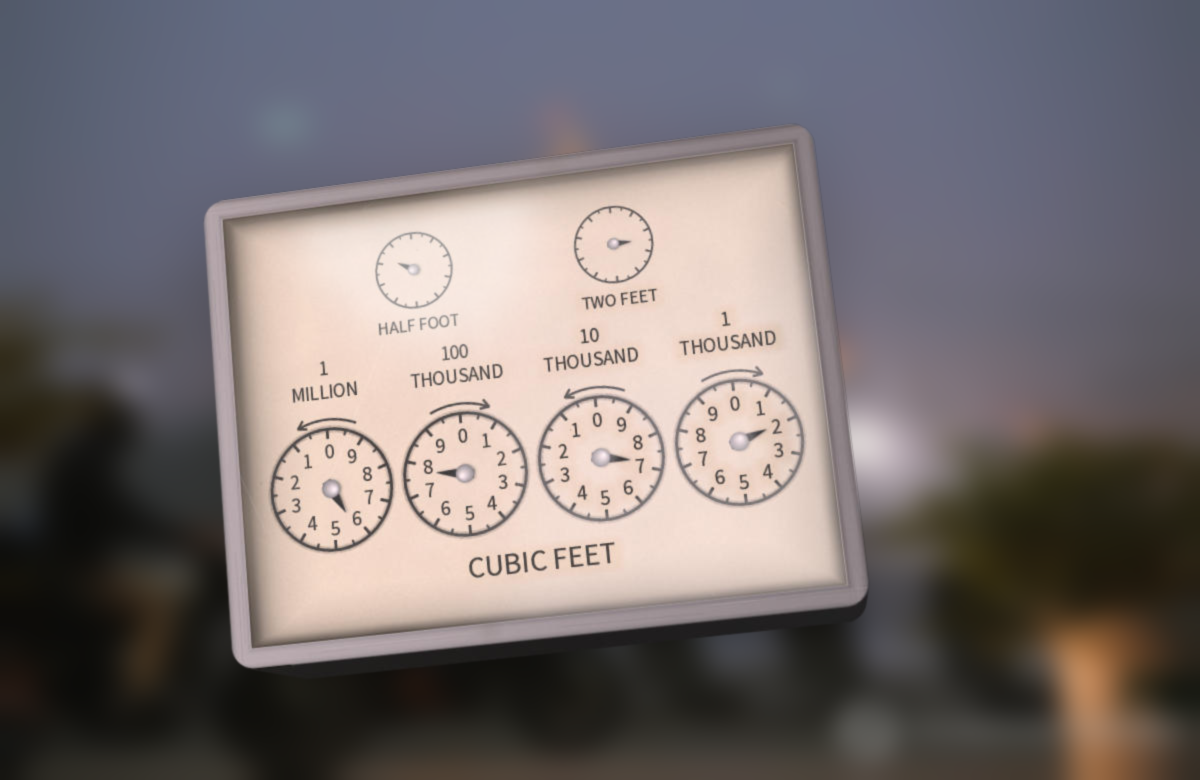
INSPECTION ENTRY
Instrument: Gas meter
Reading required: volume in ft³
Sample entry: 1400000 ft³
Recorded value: 577200 ft³
